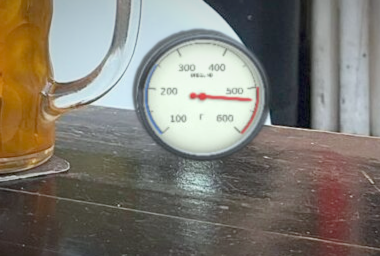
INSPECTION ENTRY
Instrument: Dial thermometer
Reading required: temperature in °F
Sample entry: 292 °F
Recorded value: 525 °F
